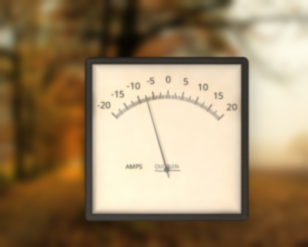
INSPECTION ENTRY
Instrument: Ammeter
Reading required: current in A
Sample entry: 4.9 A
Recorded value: -7.5 A
